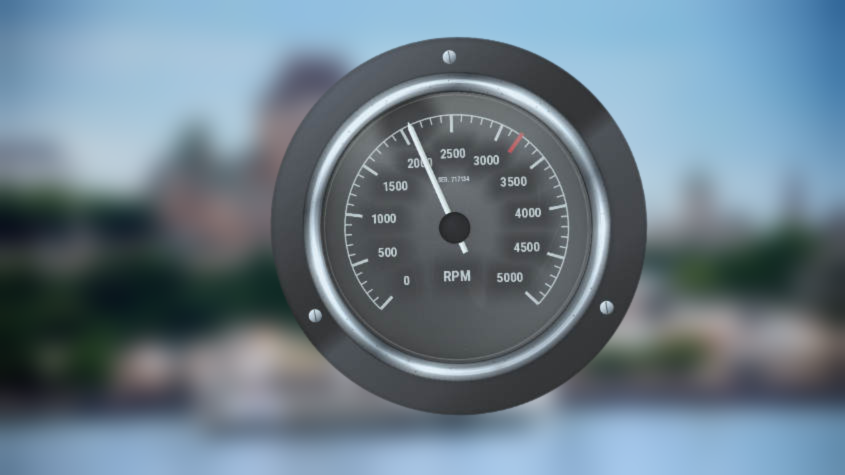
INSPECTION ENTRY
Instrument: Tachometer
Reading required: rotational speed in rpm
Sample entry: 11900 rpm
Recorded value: 2100 rpm
